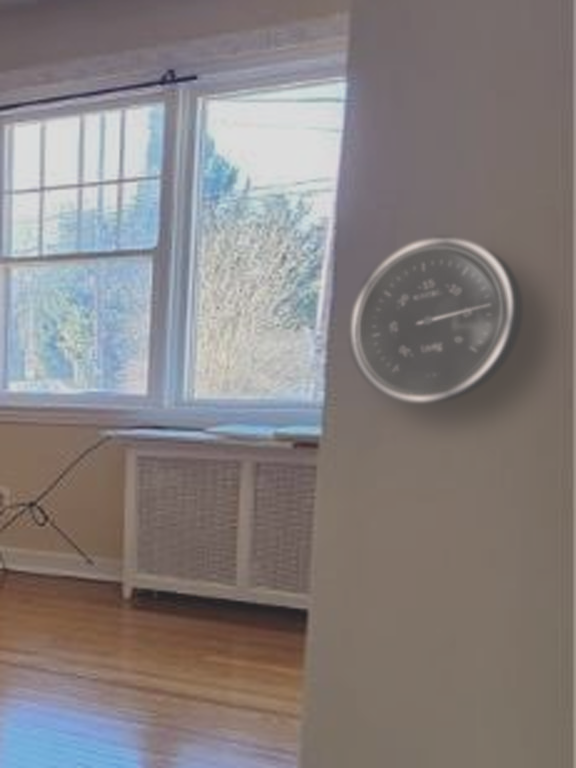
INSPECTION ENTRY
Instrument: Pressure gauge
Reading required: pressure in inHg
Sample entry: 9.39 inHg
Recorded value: -5 inHg
